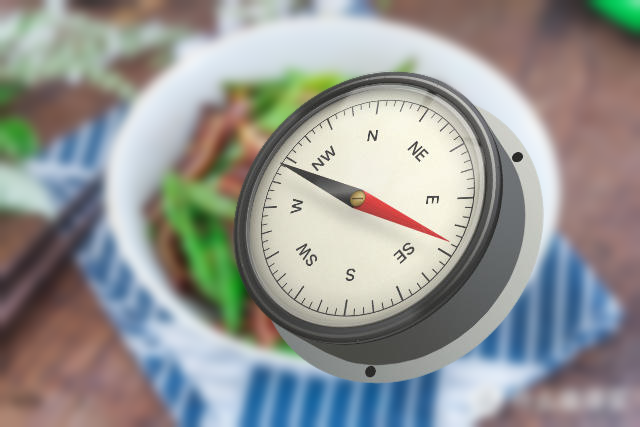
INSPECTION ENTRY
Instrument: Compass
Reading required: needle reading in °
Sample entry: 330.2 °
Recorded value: 115 °
